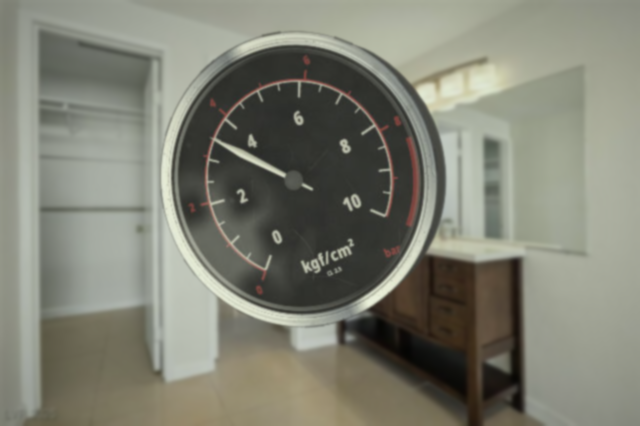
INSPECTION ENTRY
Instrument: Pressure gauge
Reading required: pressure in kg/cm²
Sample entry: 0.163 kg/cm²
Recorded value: 3.5 kg/cm²
